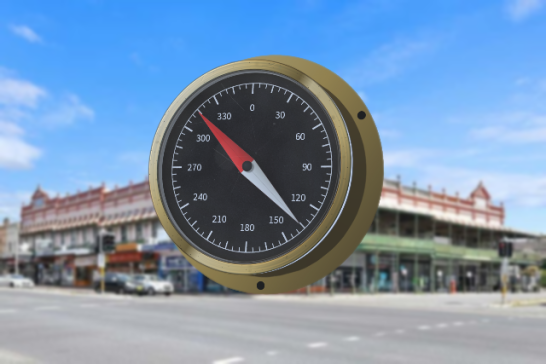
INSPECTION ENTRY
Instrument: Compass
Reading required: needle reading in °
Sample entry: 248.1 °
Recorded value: 315 °
